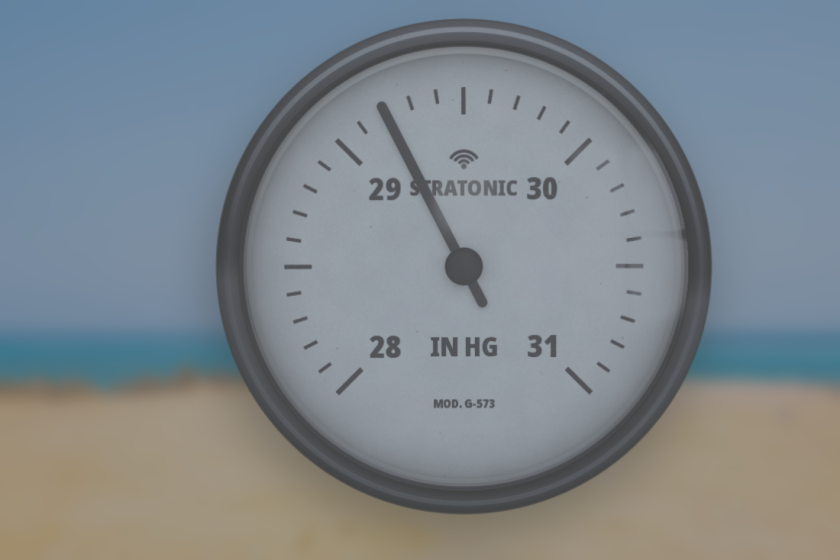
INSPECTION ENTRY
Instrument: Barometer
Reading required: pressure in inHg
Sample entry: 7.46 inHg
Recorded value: 29.2 inHg
